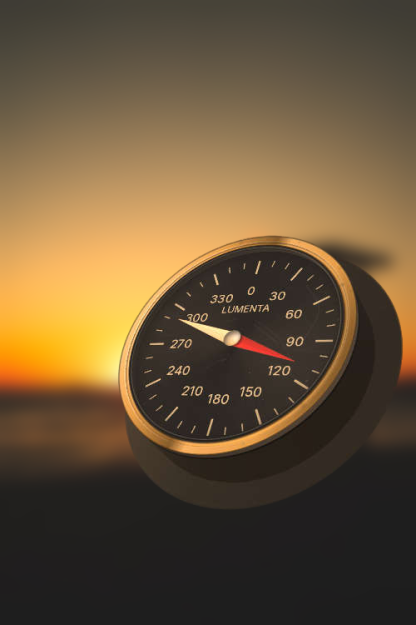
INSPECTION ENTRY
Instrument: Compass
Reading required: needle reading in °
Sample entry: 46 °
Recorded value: 110 °
